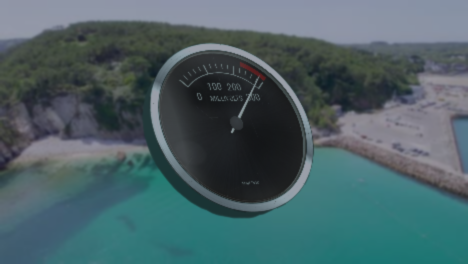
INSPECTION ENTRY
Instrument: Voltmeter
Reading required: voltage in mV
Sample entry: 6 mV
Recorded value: 280 mV
